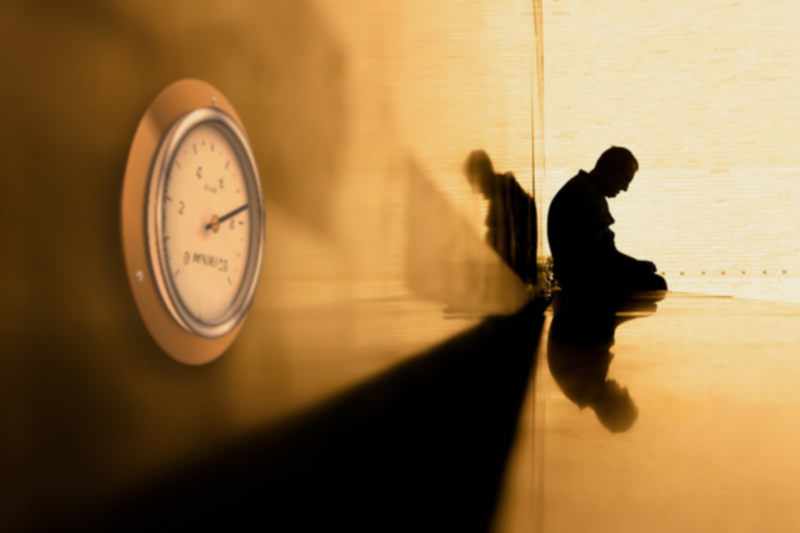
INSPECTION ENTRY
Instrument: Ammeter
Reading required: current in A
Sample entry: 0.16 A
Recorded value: 7.5 A
